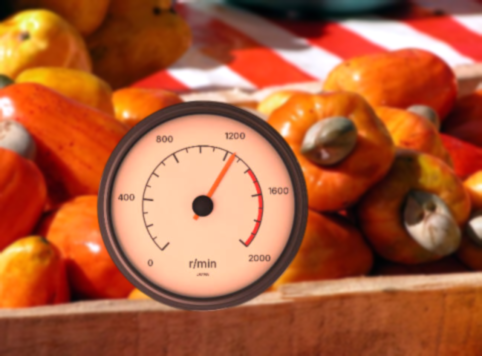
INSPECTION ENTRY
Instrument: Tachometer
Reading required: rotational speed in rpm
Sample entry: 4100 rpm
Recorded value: 1250 rpm
